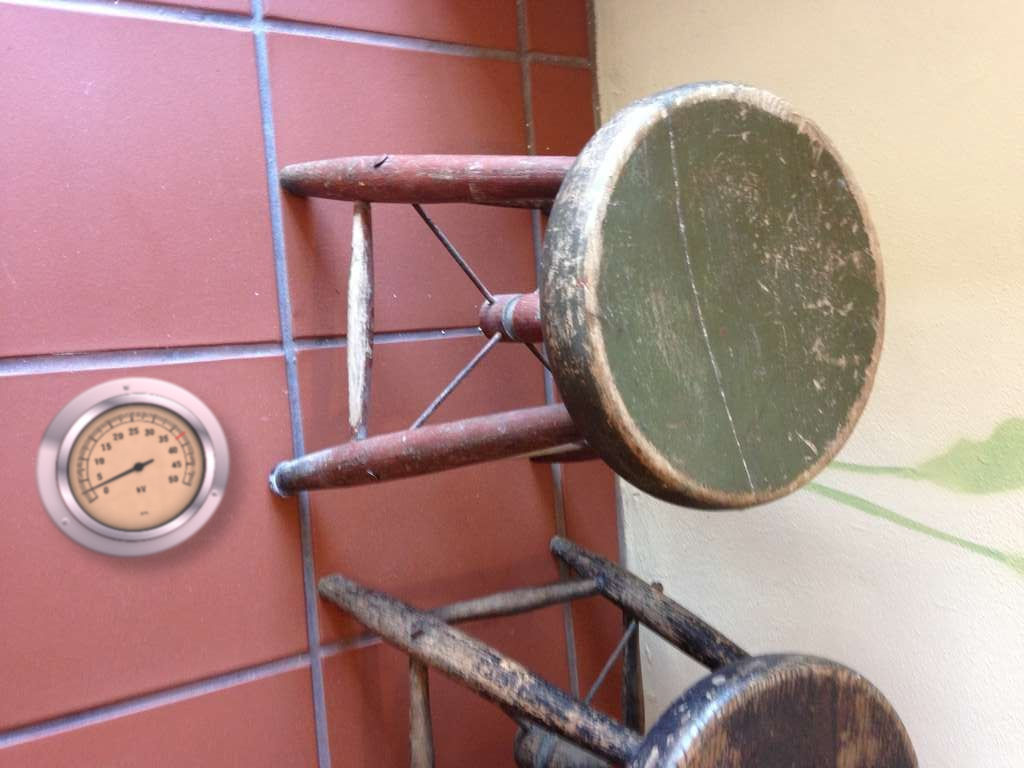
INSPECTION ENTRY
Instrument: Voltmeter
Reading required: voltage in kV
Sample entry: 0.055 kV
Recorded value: 2.5 kV
